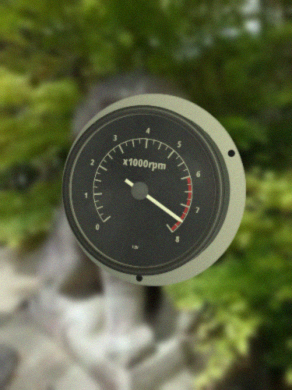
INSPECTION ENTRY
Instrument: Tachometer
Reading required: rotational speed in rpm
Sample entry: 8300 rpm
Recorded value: 7500 rpm
